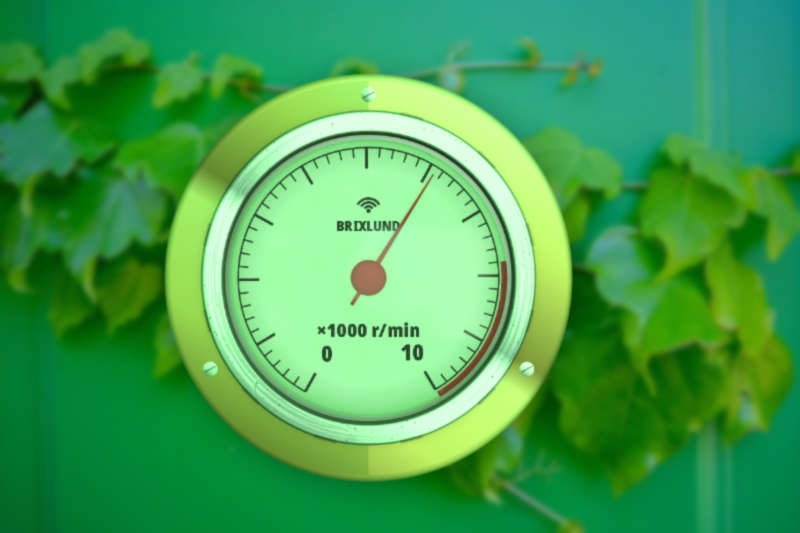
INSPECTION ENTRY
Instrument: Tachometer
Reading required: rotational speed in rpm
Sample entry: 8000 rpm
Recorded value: 6100 rpm
